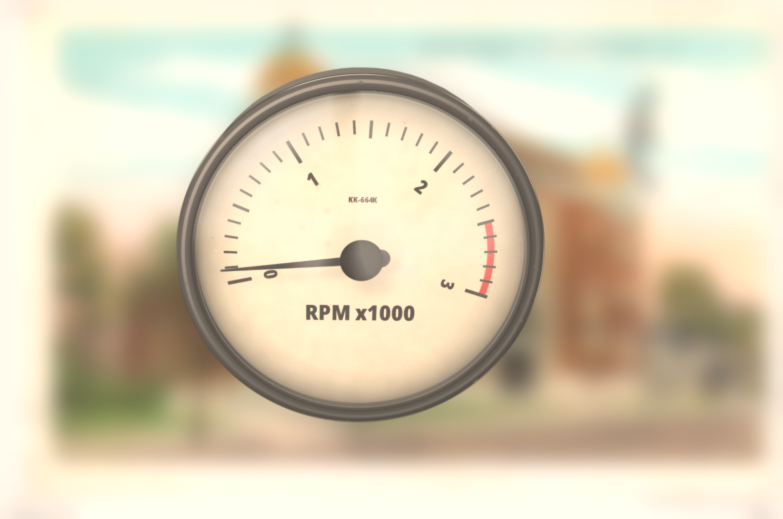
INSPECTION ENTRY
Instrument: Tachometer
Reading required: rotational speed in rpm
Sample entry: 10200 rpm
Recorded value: 100 rpm
